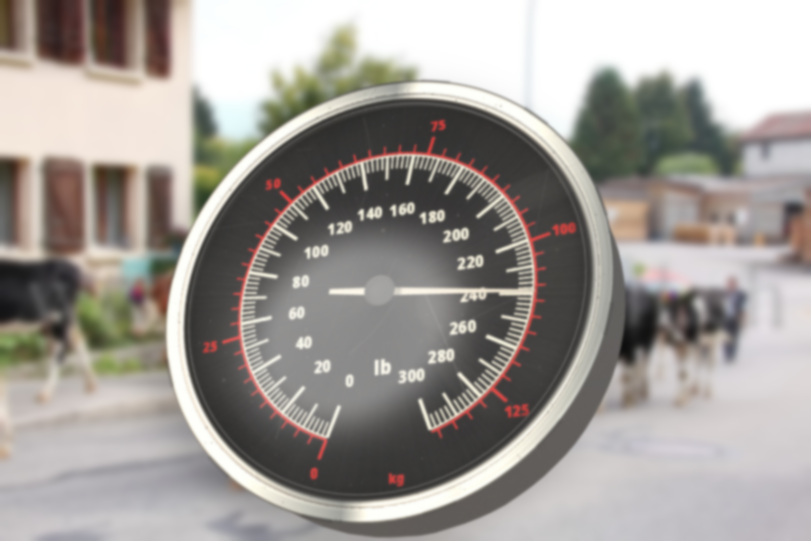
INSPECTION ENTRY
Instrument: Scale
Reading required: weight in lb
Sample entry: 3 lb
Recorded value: 240 lb
